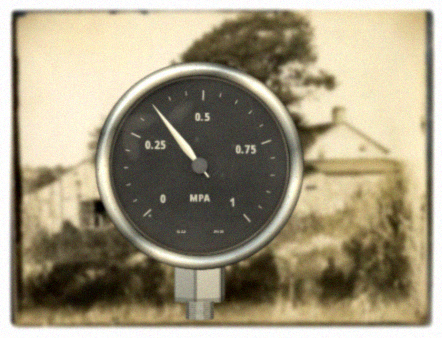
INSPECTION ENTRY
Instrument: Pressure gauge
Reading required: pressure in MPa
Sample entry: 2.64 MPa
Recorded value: 0.35 MPa
